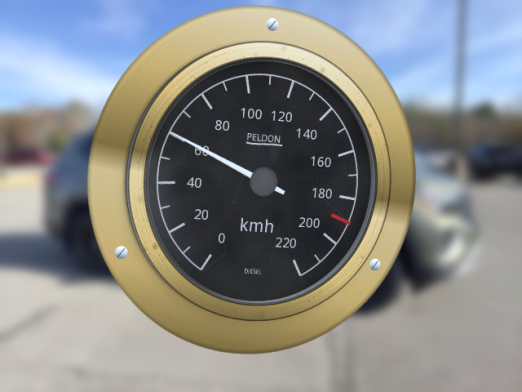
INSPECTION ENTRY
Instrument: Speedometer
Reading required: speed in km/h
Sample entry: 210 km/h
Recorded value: 60 km/h
